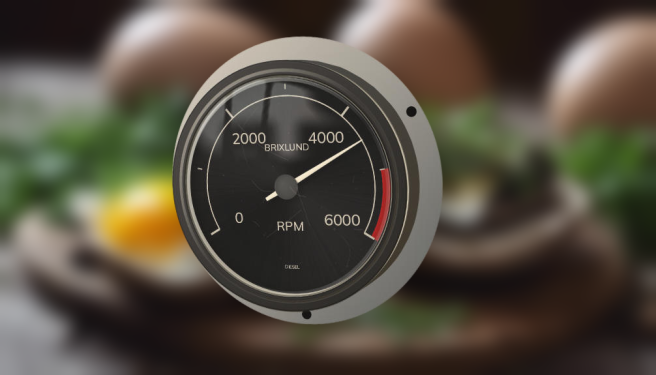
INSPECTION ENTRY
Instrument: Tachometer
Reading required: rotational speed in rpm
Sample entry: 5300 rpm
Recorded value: 4500 rpm
